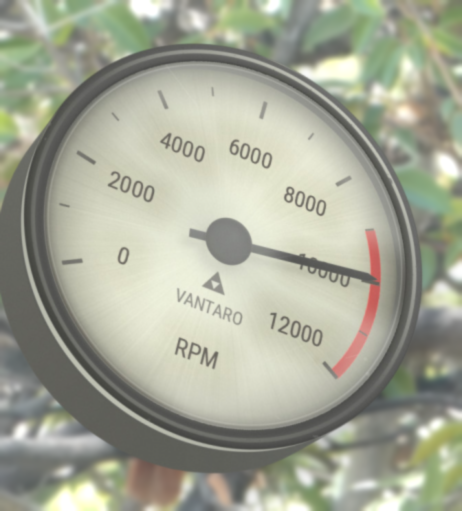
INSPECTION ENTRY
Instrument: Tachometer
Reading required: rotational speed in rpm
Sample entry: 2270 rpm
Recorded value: 10000 rpm
